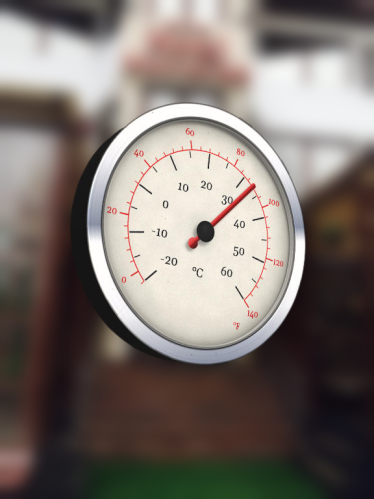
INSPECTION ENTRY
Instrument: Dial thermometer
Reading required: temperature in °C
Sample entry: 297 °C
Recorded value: 32.5 °C
